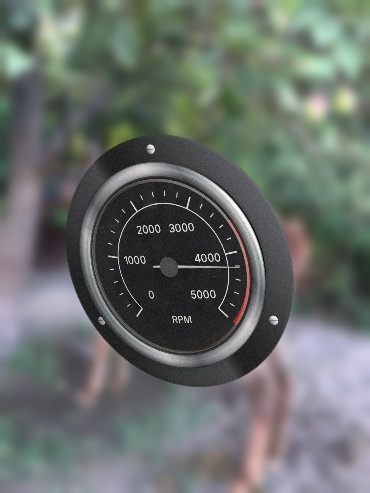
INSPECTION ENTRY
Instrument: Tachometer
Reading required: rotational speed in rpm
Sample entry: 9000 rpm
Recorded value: 4200 rpm
